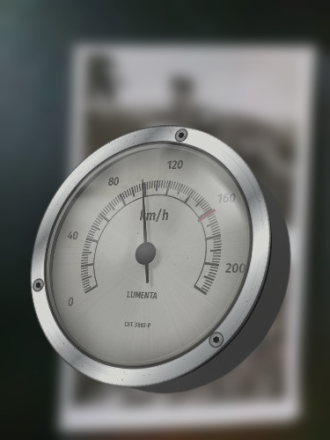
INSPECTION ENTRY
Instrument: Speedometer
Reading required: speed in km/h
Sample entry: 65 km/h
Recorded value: 100 km/h
